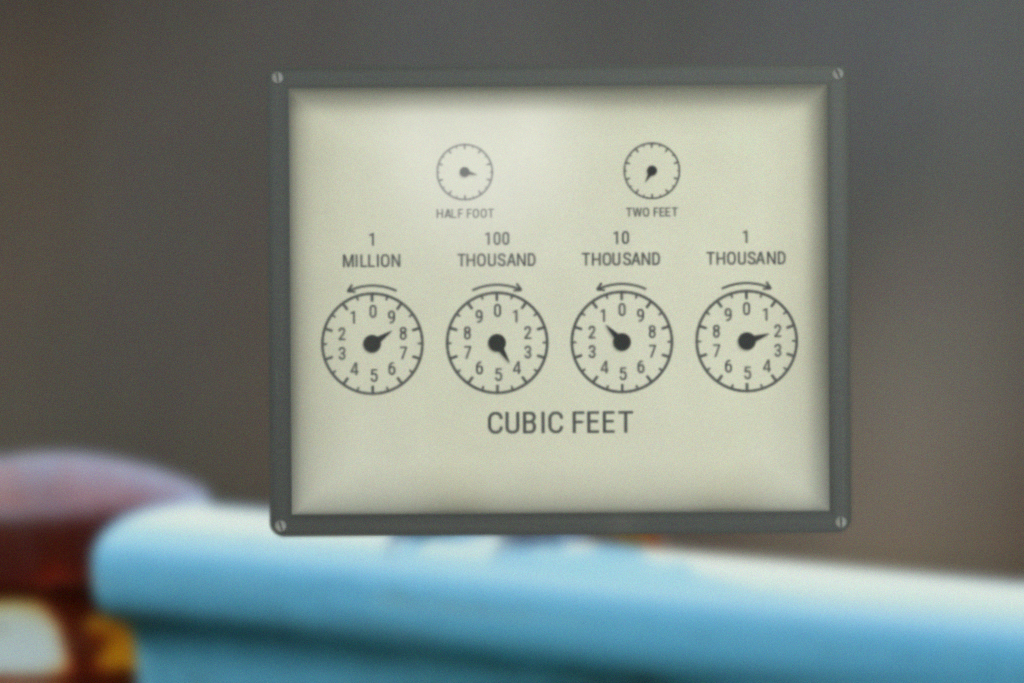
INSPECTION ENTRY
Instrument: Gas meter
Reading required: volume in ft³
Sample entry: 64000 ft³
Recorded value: 841200 ft³
